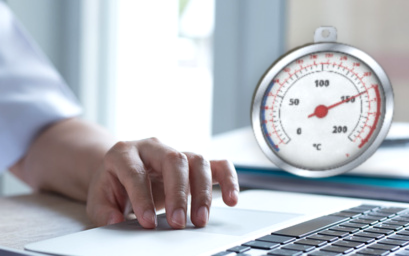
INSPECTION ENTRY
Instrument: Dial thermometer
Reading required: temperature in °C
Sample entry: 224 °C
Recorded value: 150 °C
